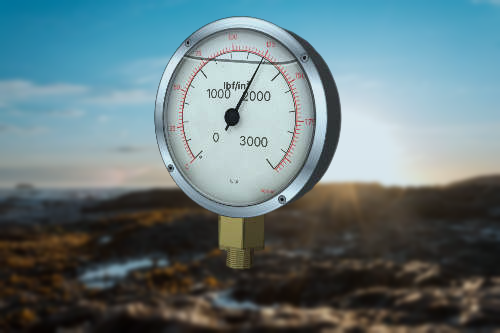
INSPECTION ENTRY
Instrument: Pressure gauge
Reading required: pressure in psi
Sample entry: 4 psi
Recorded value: 1800 psi
